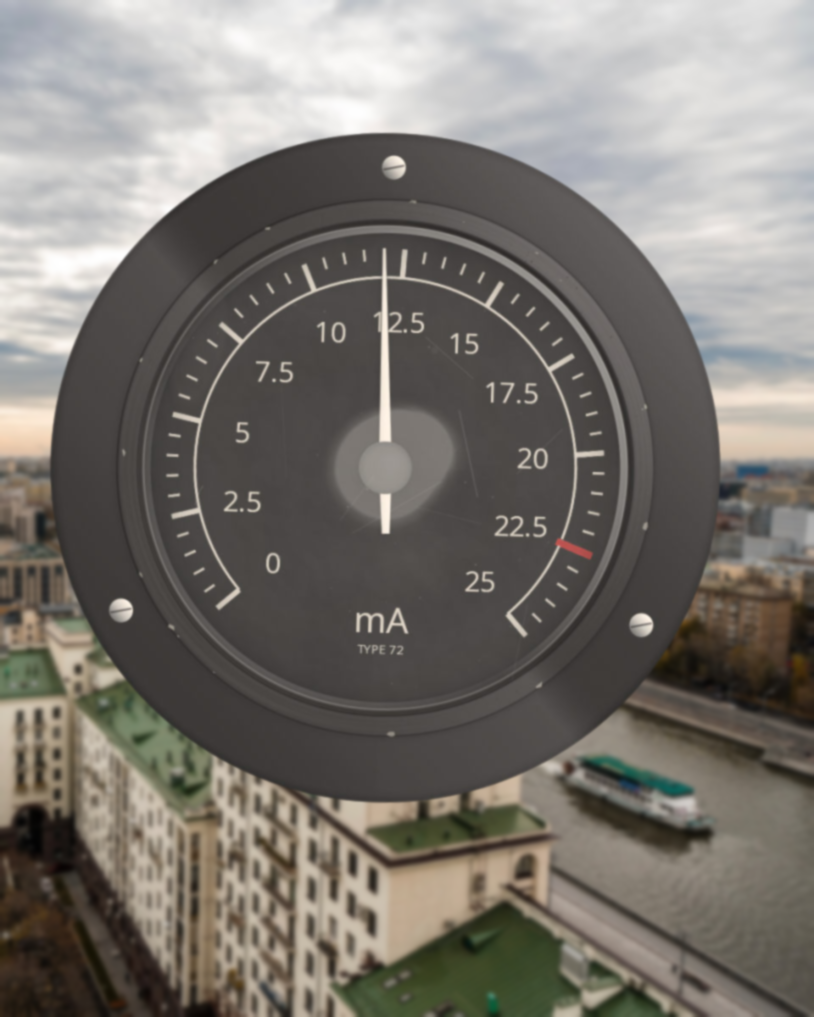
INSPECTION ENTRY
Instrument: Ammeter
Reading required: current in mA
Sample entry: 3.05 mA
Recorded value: 12 mA
